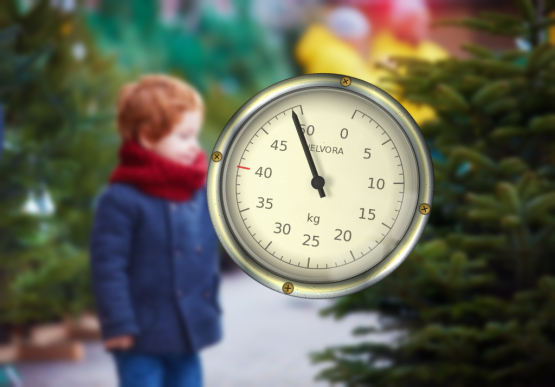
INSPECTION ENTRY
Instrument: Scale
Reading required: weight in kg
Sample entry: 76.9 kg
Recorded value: 49 kg
